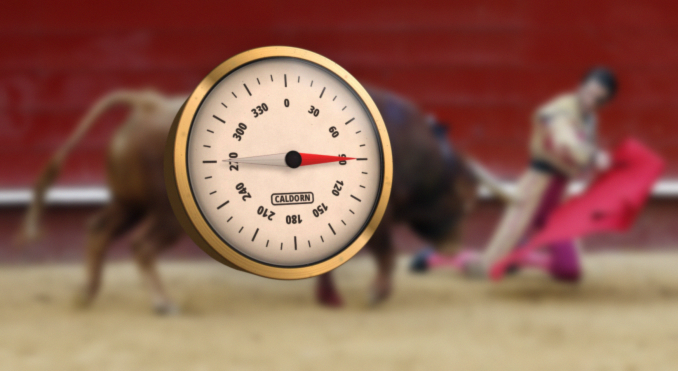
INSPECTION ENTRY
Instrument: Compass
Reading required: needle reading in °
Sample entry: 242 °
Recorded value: 90 °
